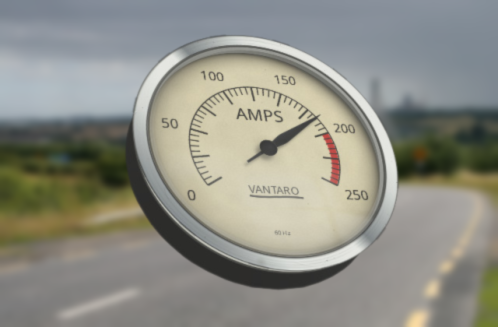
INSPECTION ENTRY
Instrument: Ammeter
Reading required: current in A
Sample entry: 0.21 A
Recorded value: 185 A
